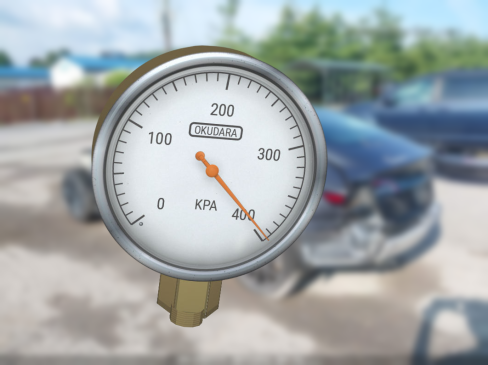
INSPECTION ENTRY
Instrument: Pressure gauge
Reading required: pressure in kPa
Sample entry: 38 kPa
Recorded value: 395 kPa
